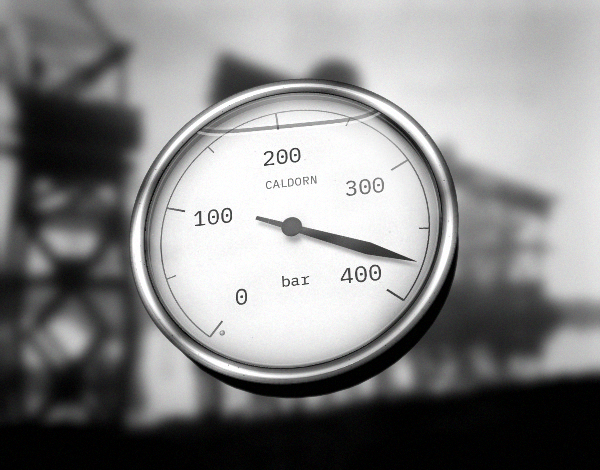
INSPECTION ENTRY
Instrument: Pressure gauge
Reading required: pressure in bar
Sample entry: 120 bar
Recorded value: 375 bar
